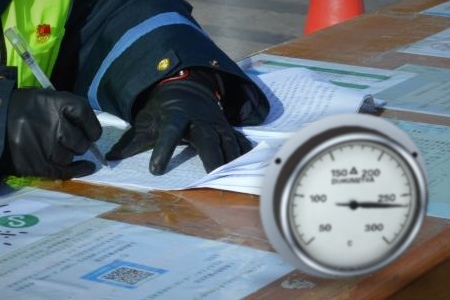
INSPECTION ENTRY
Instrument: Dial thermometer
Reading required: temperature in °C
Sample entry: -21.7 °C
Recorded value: 260 °C
